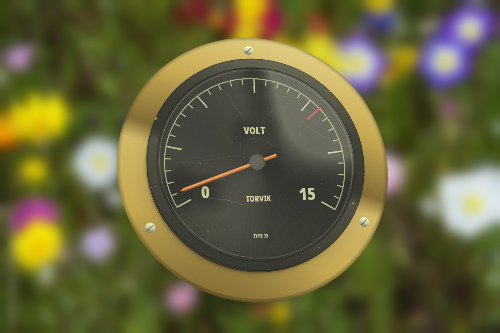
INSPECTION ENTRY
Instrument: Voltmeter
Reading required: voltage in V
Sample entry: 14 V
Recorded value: 0.5 V
